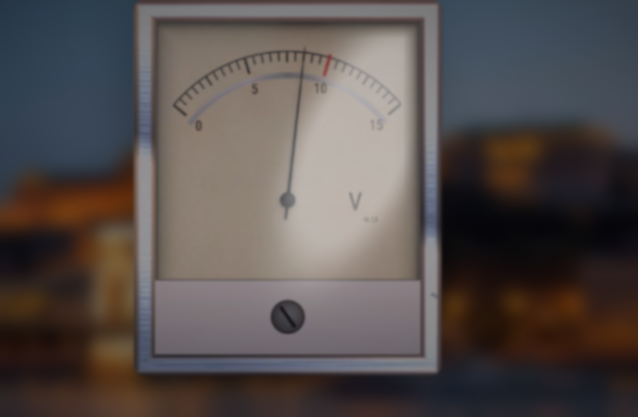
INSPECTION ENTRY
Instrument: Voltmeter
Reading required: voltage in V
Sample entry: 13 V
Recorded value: 8.5 V
